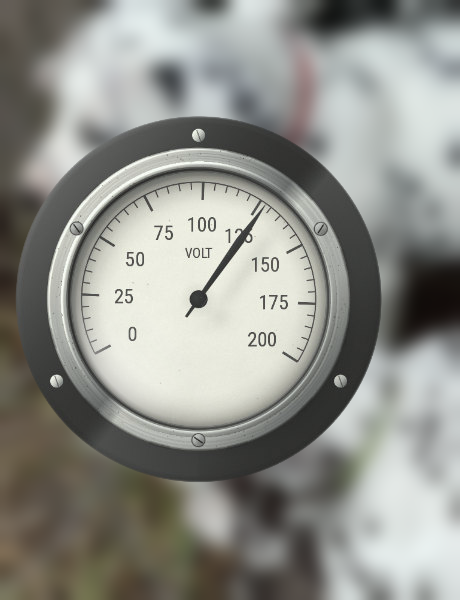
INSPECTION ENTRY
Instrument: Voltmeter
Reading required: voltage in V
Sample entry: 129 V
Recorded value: 127.5 V
